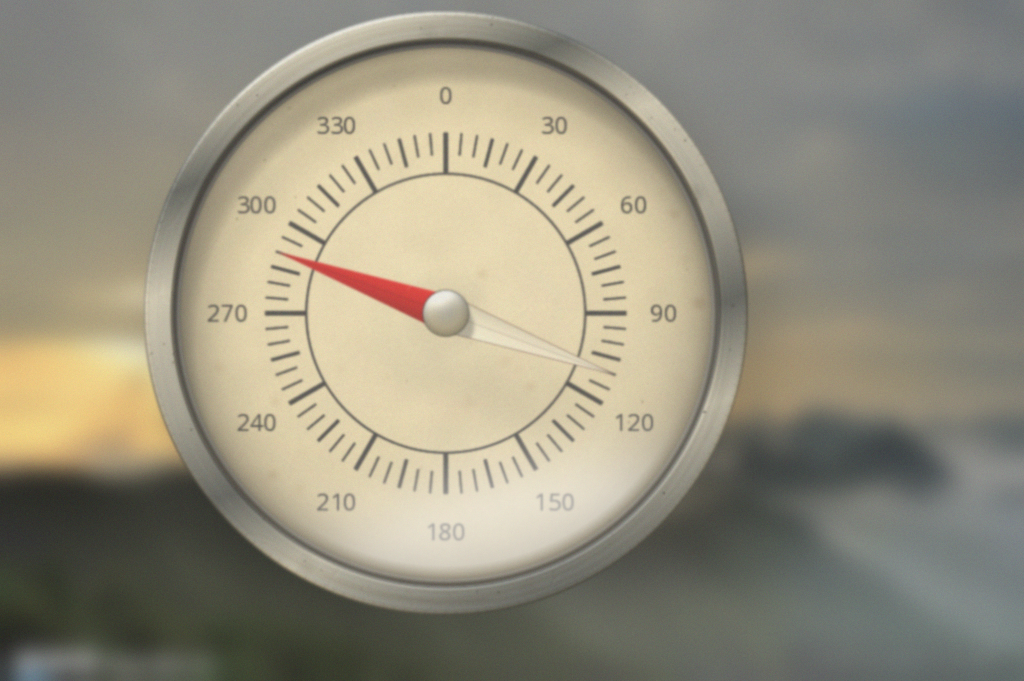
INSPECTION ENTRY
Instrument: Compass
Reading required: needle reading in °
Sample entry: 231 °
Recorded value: 290 °
